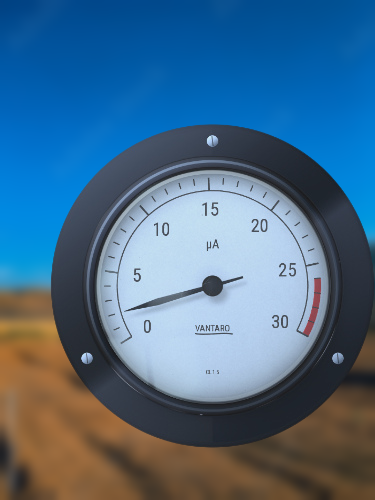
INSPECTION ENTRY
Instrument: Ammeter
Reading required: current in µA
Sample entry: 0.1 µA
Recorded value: 2 µA
